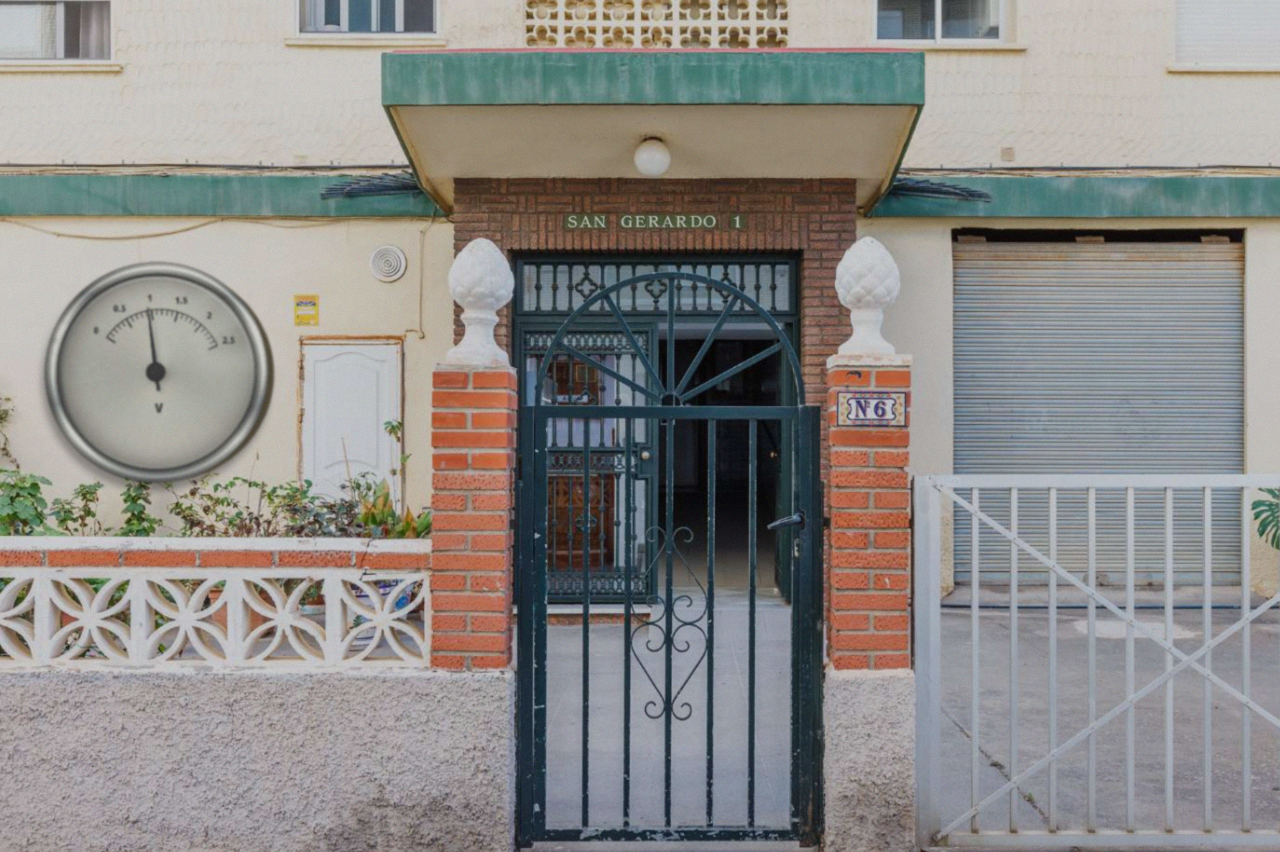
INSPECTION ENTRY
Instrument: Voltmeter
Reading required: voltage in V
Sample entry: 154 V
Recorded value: 1 V
